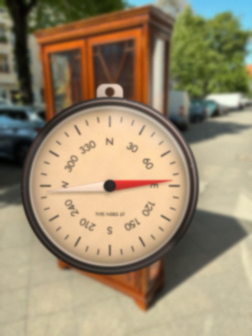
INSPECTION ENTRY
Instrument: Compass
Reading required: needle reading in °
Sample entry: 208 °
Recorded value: 85 °
